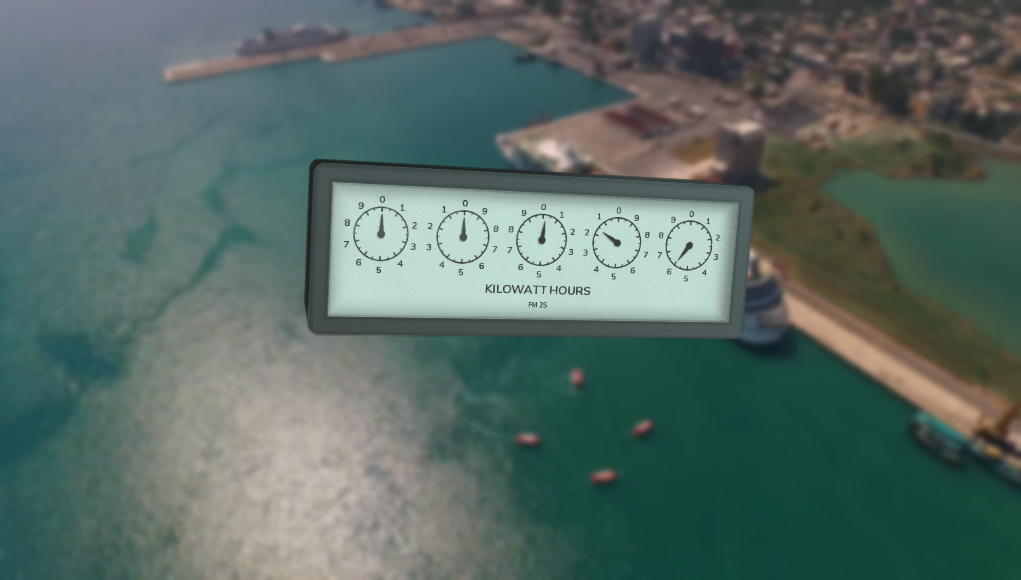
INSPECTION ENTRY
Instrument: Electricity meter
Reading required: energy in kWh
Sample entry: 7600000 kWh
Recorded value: 16 kWh
